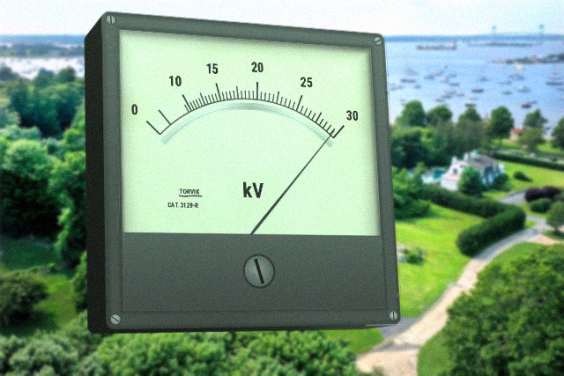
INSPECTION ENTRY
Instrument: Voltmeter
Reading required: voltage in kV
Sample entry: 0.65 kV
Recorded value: 29.5 kV
